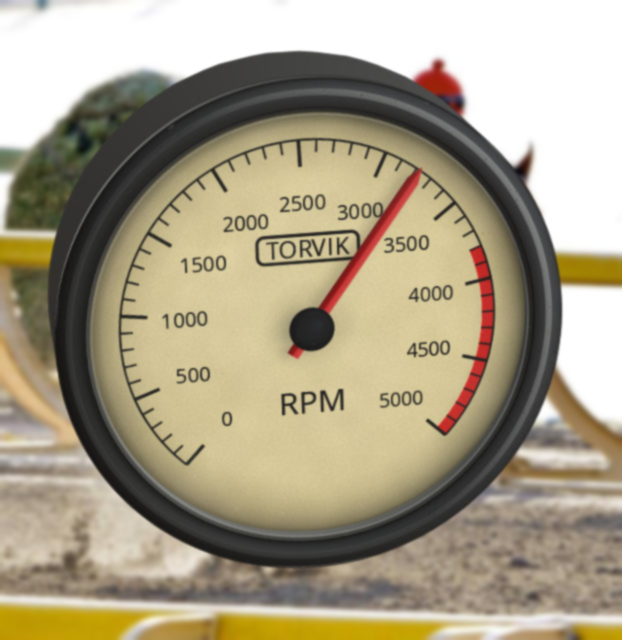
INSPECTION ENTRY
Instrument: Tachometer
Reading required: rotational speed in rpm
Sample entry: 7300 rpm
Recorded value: 3200 rpm
